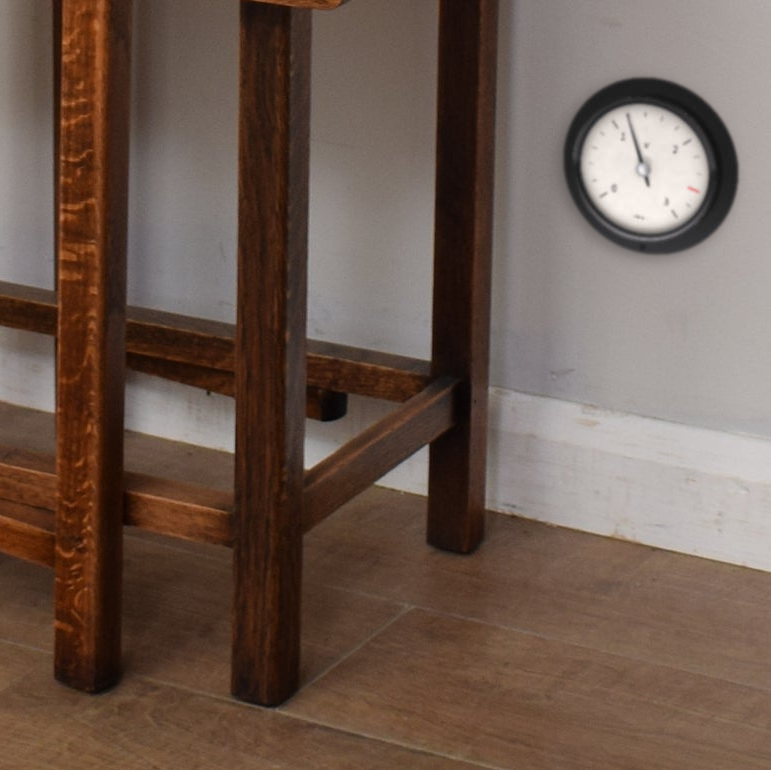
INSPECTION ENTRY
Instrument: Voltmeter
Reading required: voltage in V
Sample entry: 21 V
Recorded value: 1.2 V
